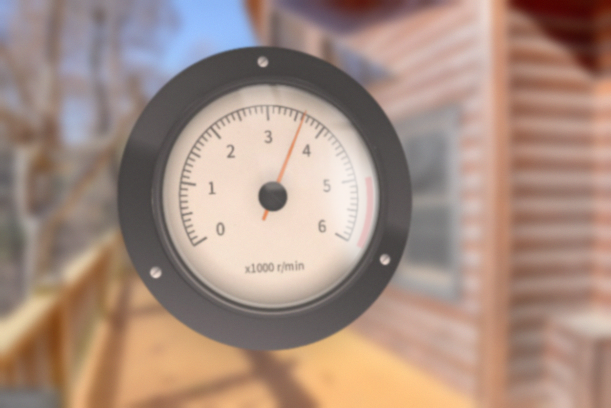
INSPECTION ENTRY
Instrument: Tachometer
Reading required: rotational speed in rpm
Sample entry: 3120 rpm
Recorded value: 3600 rpm
